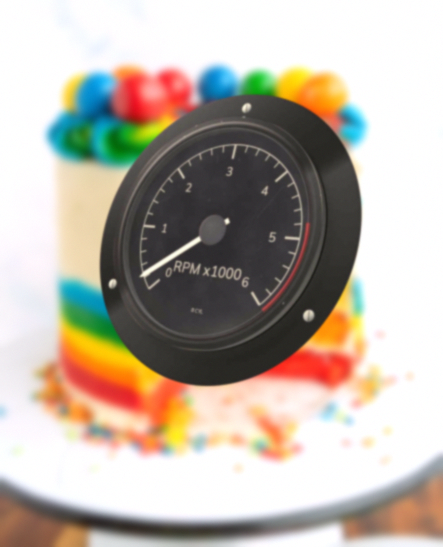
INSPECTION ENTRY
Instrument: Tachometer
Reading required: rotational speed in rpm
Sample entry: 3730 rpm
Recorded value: 200 rpm
